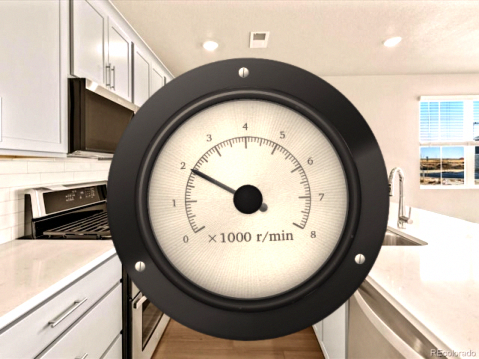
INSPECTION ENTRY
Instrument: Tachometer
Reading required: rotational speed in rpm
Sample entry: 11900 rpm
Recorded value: 2000 rpm
